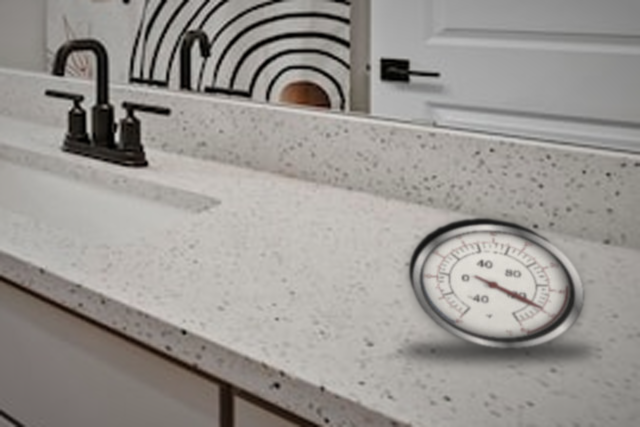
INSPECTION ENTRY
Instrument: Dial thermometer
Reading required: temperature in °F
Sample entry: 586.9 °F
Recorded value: 120 °F
